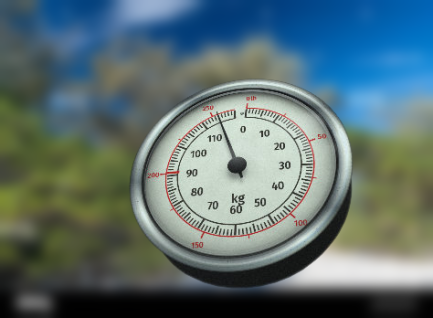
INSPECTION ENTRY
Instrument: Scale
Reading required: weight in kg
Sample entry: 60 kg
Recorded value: 115 kg
